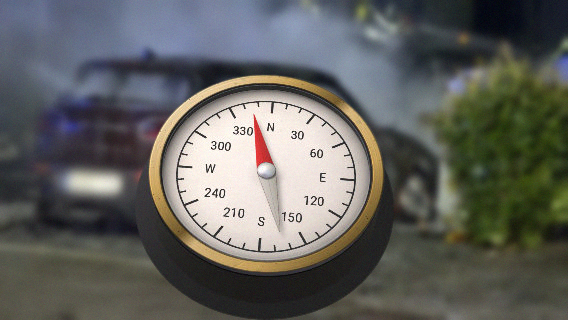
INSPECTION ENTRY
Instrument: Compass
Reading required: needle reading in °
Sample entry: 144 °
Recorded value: 345 °
